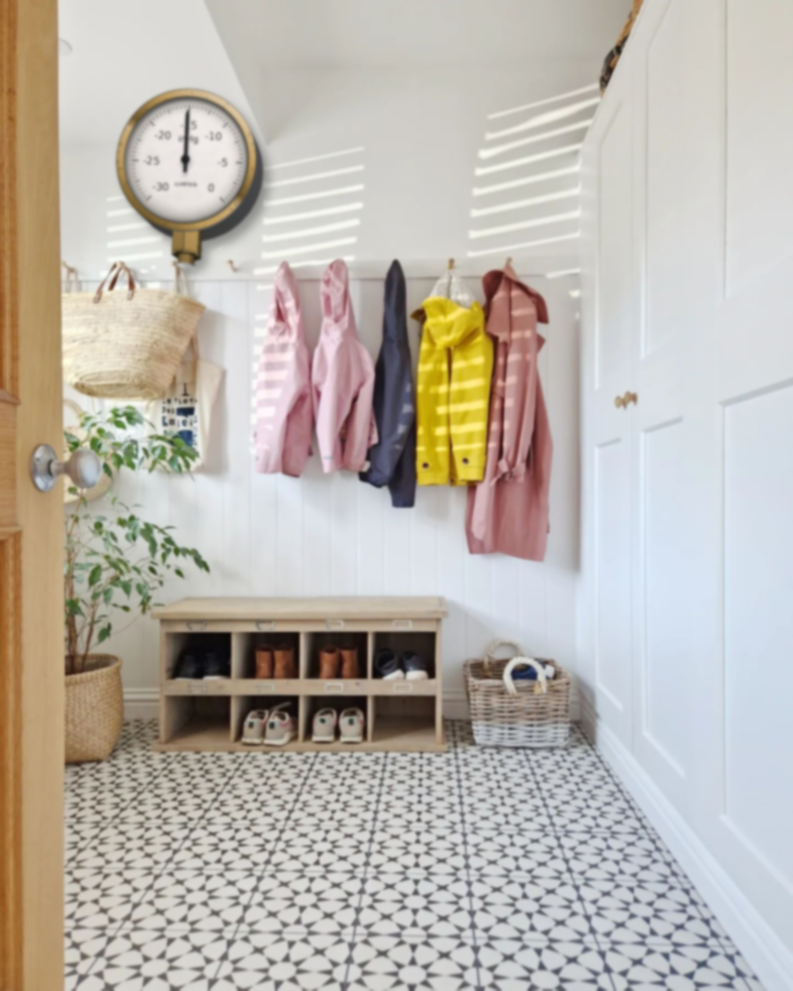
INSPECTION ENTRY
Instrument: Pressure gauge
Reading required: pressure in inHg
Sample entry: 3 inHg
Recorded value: -15 inHg
